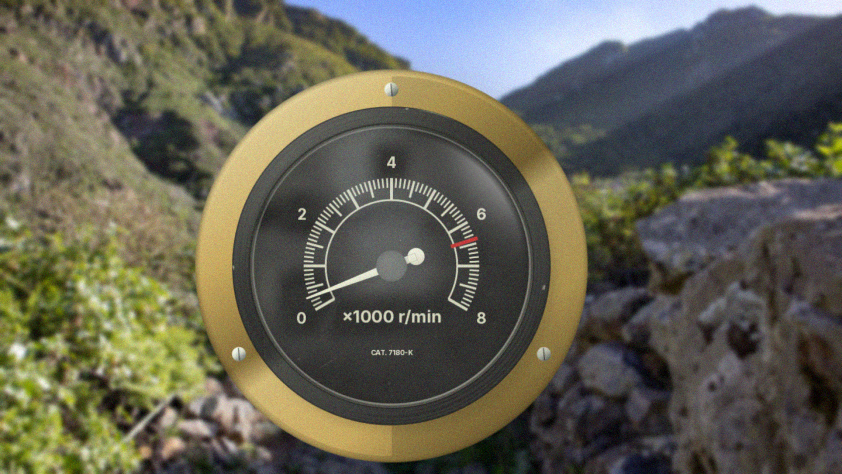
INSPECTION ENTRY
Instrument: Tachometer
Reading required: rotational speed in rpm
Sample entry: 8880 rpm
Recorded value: 300 rpm
